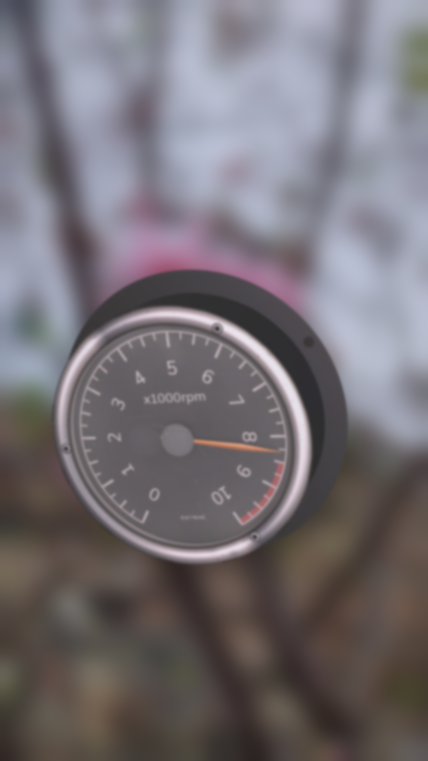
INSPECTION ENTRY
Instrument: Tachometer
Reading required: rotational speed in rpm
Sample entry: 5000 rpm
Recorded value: 8250 rpm
